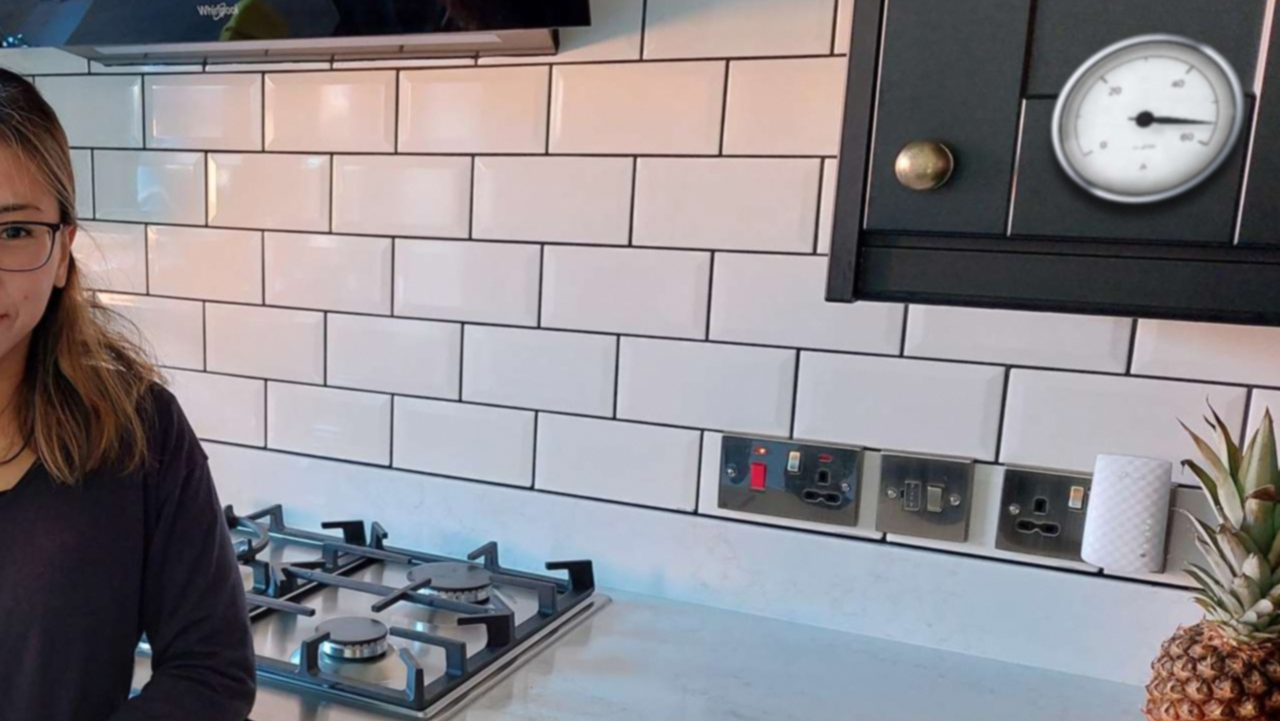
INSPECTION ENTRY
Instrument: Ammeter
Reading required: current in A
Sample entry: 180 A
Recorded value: 55 A
